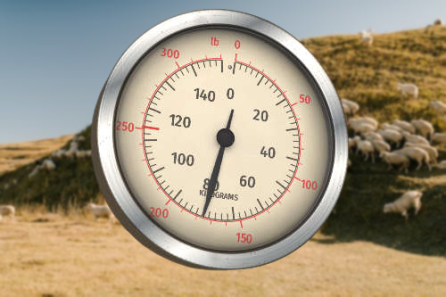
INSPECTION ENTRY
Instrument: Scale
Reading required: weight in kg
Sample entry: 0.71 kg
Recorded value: 80 kg
